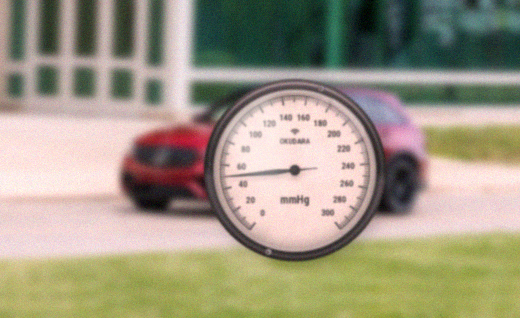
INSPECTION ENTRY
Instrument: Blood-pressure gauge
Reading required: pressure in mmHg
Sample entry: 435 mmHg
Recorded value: 50 mmHg
